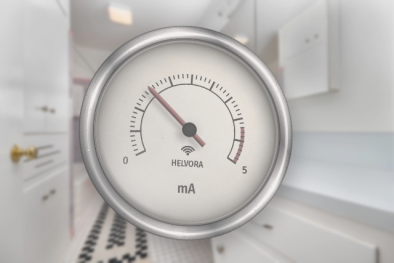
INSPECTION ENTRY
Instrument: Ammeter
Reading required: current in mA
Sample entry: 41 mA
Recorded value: 1.5 mA
